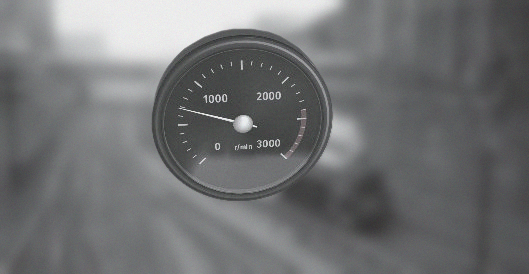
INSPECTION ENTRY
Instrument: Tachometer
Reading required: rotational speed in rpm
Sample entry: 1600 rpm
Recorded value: 700 rpm
